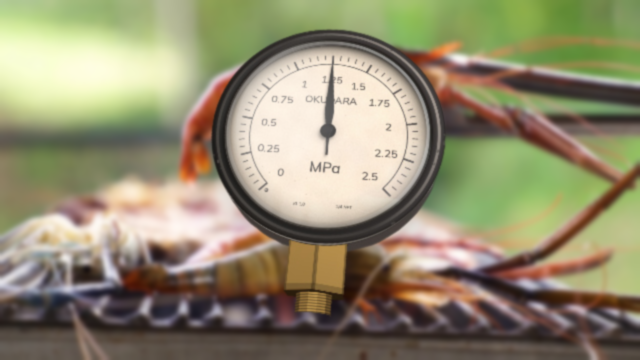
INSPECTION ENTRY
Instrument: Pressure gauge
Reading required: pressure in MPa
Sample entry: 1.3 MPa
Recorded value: 1.25 MPa
